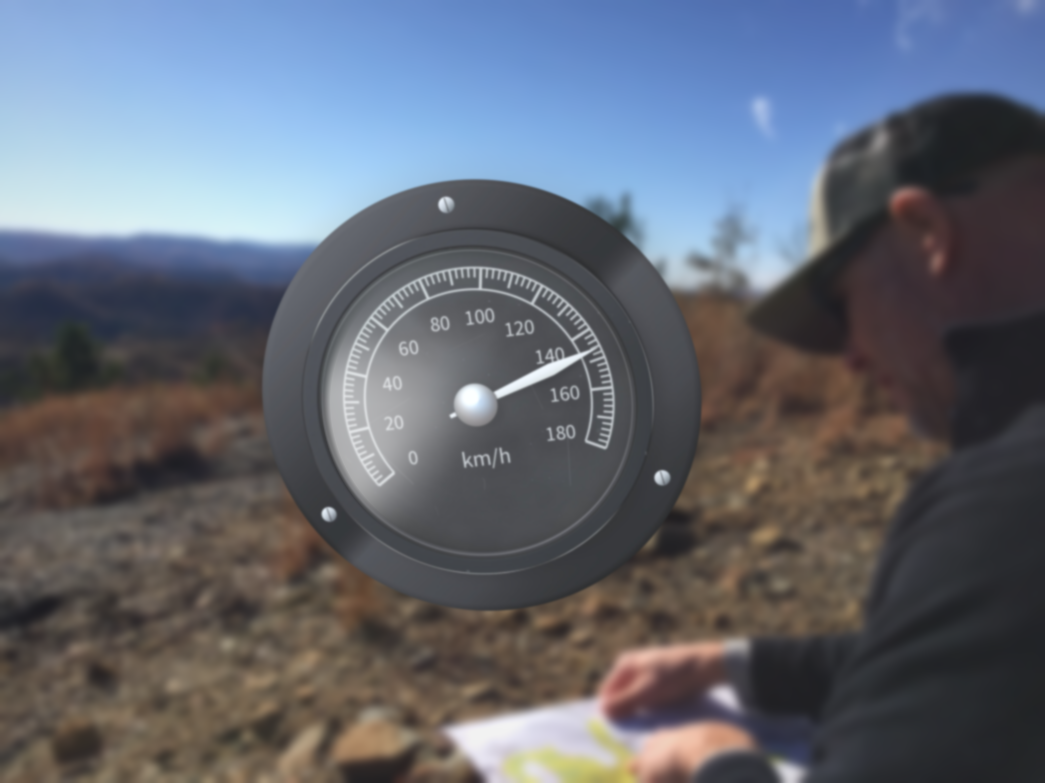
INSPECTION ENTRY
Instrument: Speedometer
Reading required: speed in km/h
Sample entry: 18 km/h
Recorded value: 146 km/h
